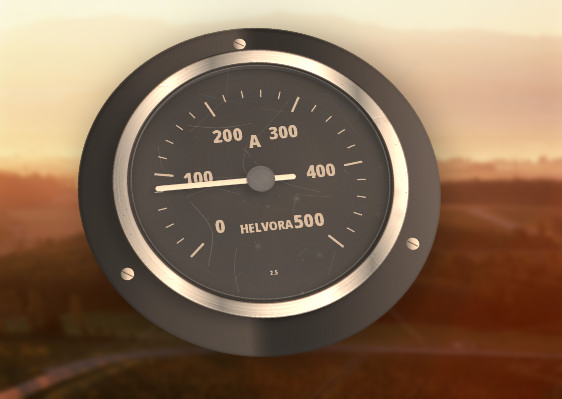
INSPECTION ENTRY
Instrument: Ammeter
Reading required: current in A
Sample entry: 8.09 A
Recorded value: 80 A
